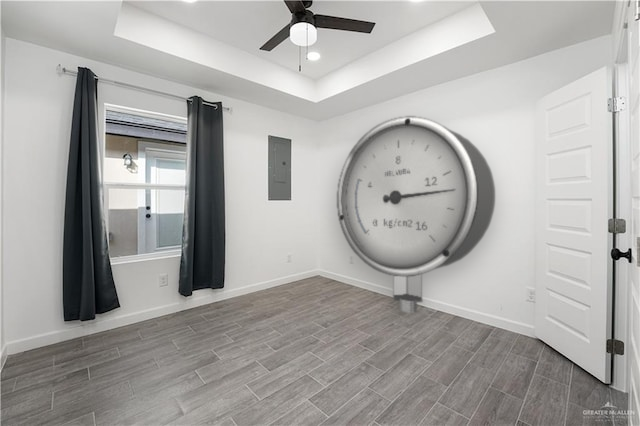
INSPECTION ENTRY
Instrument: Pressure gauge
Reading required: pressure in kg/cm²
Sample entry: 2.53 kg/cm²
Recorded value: 13 kg/cm²
